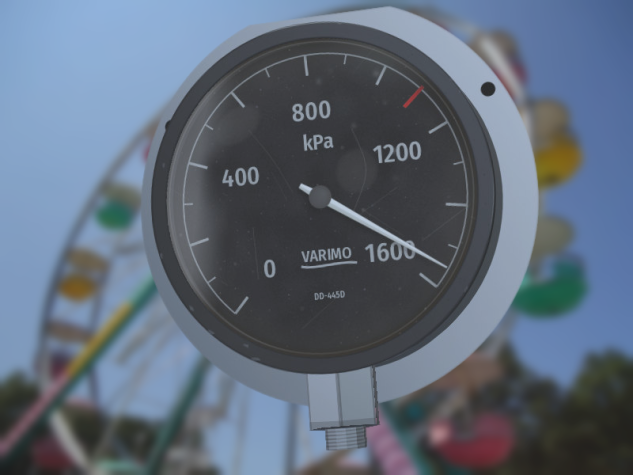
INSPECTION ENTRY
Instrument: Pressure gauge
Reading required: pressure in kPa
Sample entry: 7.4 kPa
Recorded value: 1550 kPa
